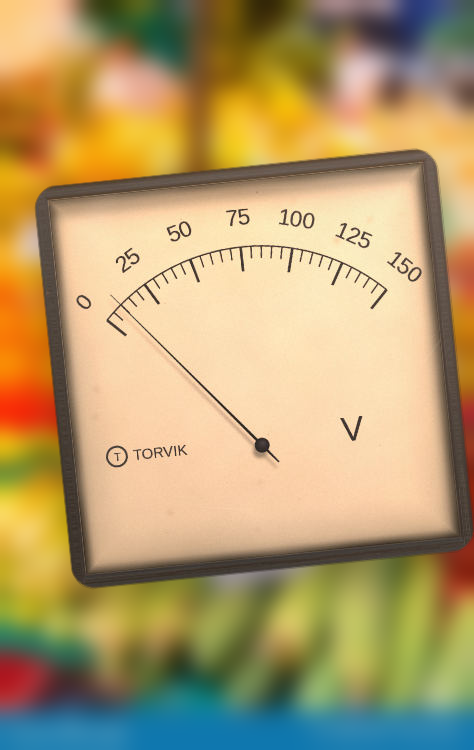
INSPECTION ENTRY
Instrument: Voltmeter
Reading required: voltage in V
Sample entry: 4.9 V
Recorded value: 10 V
